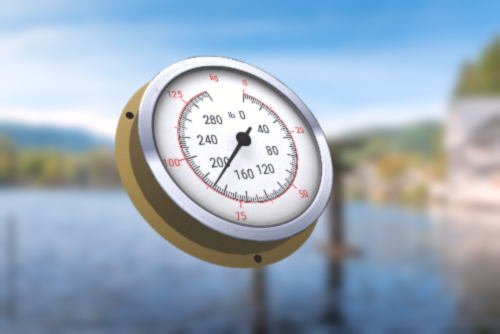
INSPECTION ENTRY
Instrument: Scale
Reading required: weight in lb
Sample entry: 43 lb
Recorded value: 190 lb
